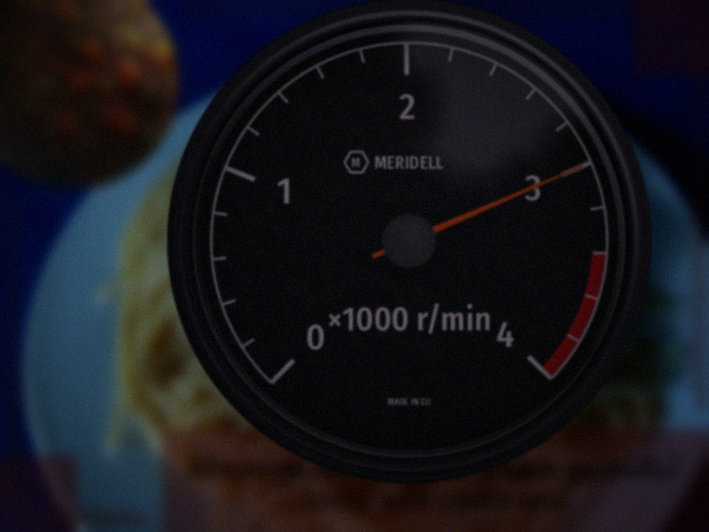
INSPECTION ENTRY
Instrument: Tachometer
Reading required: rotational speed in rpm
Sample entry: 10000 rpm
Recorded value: 3000 rpm
